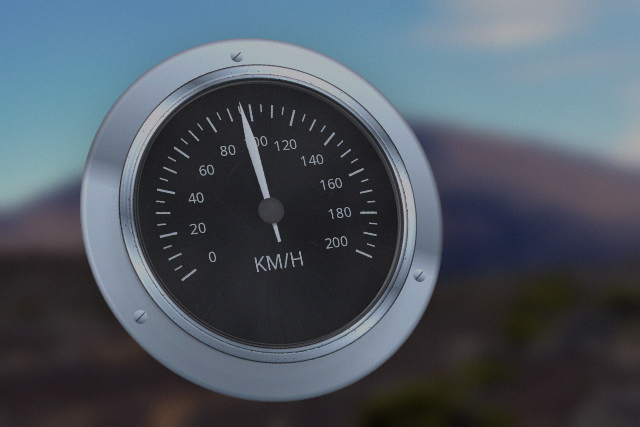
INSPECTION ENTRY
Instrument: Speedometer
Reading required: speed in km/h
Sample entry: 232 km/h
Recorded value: 95 km/h
